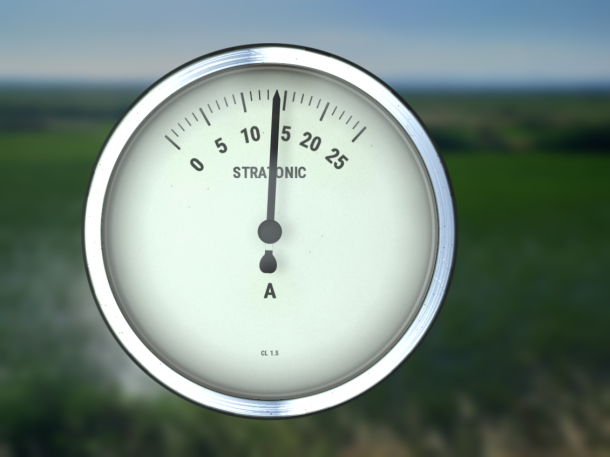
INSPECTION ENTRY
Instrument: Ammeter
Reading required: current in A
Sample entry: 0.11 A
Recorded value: 14 A
